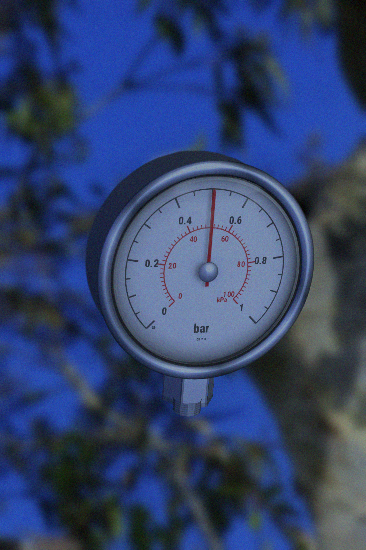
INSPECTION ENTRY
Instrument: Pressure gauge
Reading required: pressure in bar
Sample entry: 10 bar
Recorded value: 0.5 bar
